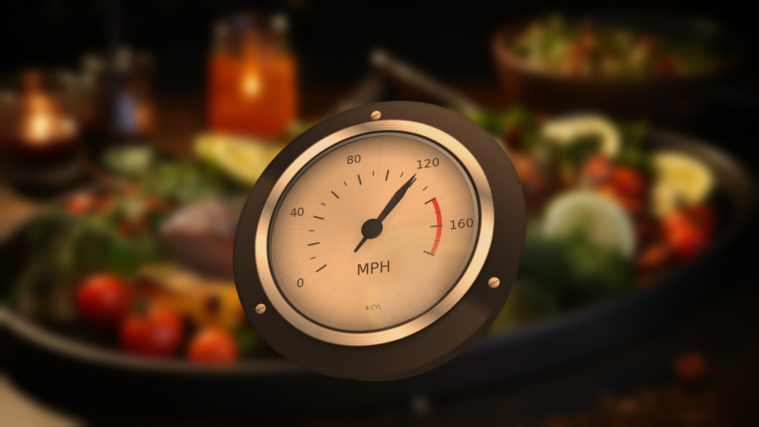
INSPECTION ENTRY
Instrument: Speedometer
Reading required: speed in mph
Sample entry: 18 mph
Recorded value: 120 mph
